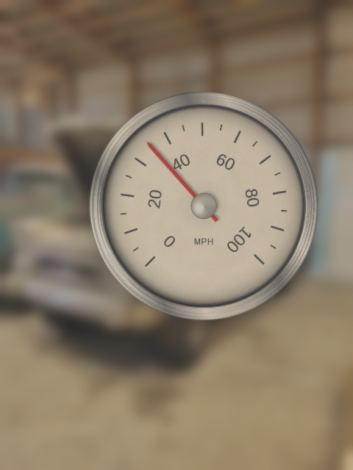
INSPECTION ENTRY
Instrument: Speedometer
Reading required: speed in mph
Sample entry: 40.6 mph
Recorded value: 35 mph
